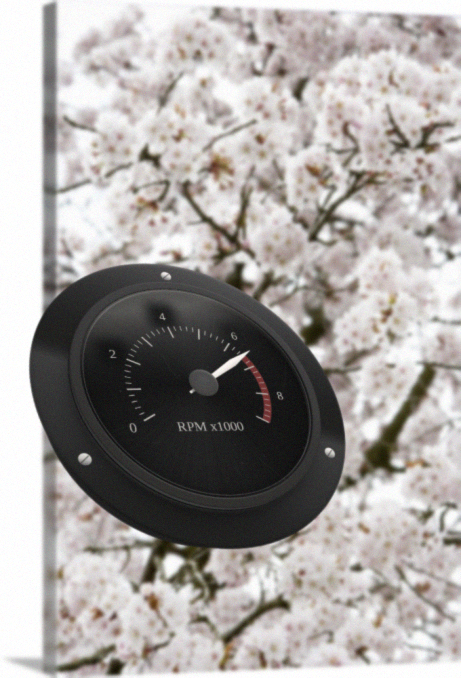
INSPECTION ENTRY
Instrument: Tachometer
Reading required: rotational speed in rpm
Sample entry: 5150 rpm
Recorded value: 6600 rpm
